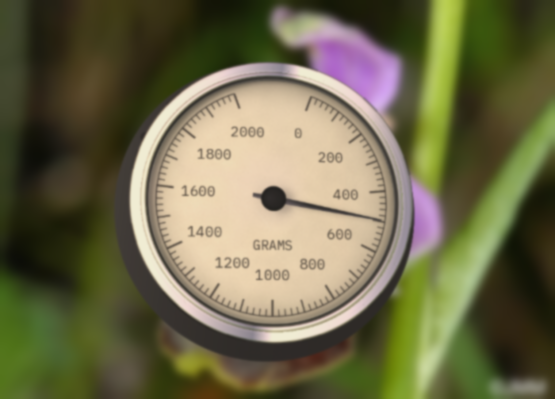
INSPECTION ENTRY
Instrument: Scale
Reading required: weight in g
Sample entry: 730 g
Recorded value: 500 g
